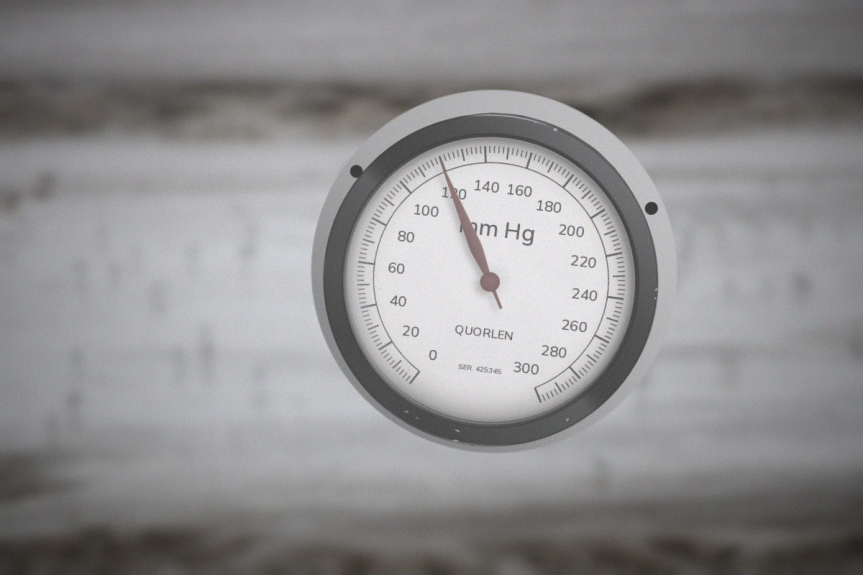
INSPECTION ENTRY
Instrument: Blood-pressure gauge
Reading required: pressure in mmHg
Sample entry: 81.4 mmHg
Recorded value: 120 mmHg
